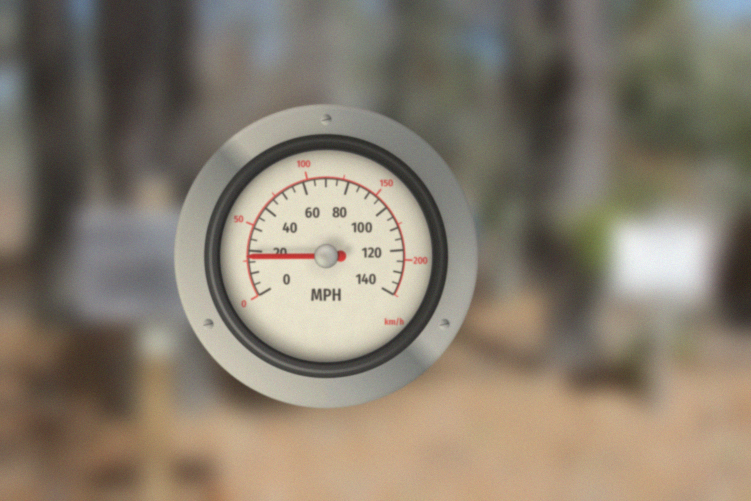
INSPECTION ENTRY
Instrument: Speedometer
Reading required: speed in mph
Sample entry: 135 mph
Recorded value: 17.5 mph
